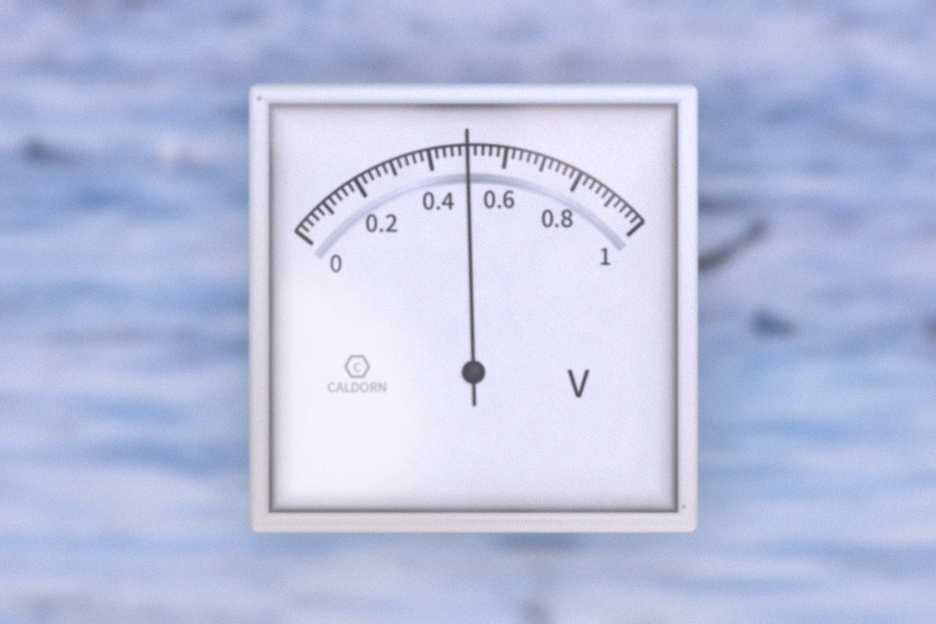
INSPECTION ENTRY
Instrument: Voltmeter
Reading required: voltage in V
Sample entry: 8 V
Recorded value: 0.5 V
